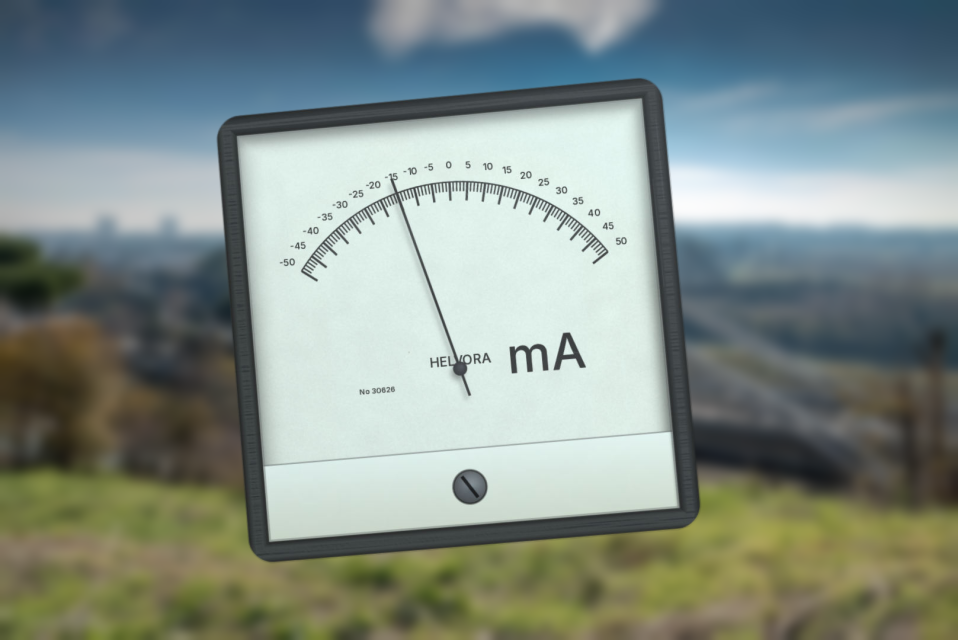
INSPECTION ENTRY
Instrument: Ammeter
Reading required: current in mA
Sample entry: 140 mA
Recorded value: -15 mA
